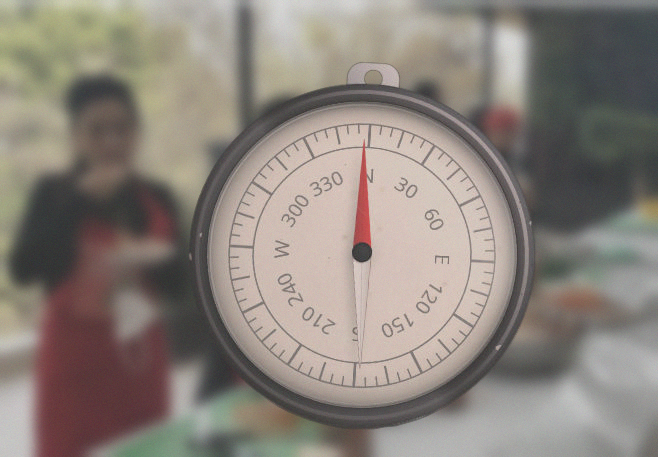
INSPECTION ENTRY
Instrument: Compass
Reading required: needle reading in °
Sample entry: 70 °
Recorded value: 357.5 °
